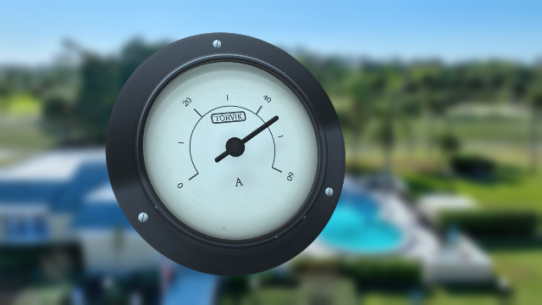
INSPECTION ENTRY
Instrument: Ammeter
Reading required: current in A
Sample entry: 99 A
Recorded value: 45 A
